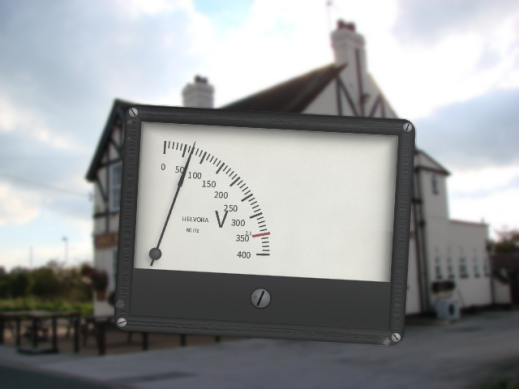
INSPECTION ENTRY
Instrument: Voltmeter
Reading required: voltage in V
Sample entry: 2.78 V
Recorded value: 70 V
